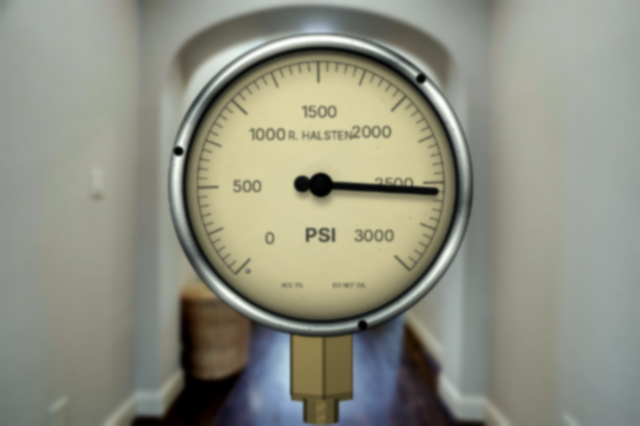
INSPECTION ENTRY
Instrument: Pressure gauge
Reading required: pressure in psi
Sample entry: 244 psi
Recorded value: 2550 psi
